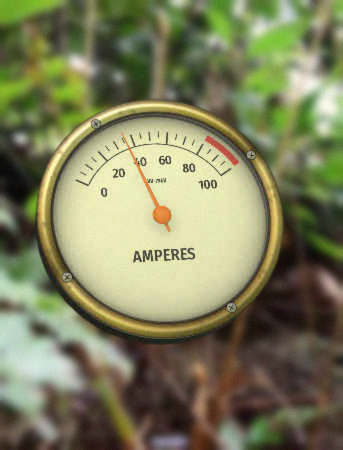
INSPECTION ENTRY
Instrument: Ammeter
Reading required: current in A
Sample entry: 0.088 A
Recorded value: 35 A
